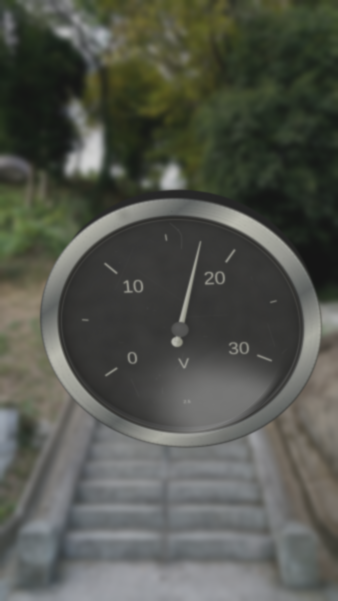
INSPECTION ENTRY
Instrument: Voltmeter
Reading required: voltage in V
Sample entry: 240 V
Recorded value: 17.5 V
